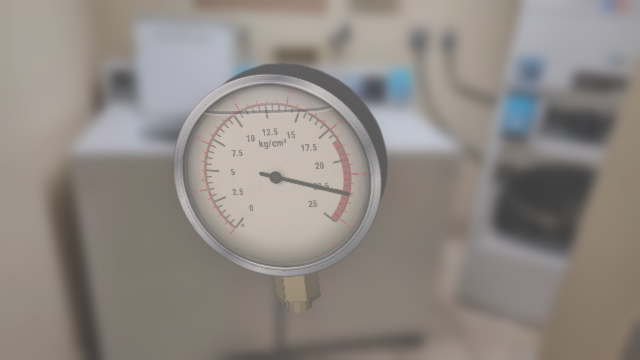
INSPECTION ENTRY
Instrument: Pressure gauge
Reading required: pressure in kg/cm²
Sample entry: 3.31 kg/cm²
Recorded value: 22.5 kg/cm²
